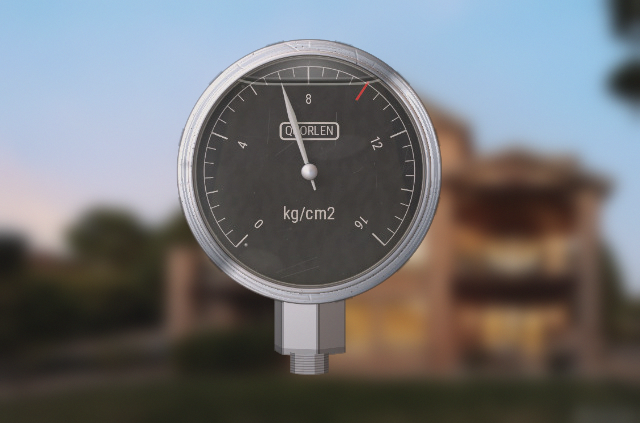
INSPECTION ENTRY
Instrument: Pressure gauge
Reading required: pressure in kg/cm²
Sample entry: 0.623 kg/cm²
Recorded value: 7 kg/cm²
